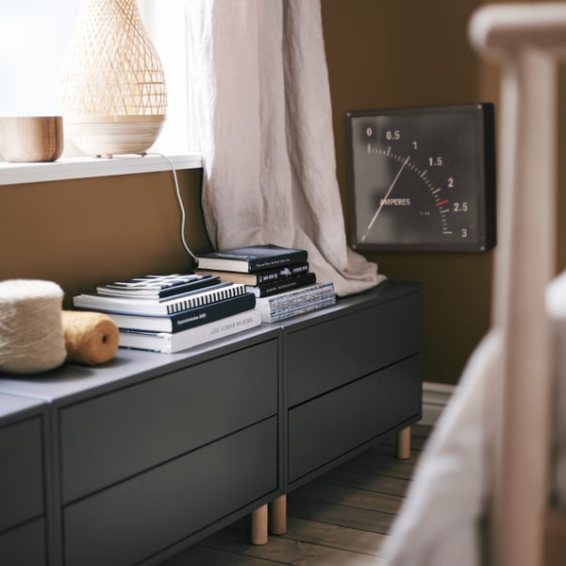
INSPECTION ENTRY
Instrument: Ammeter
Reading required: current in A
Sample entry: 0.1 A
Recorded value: 1 A
